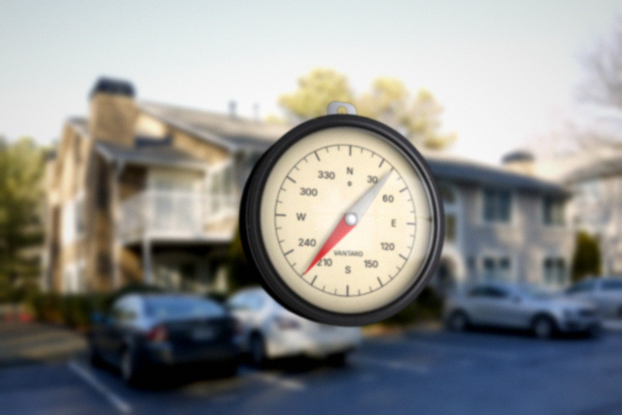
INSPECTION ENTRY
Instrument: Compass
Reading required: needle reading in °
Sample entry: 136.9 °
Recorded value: 220 °
